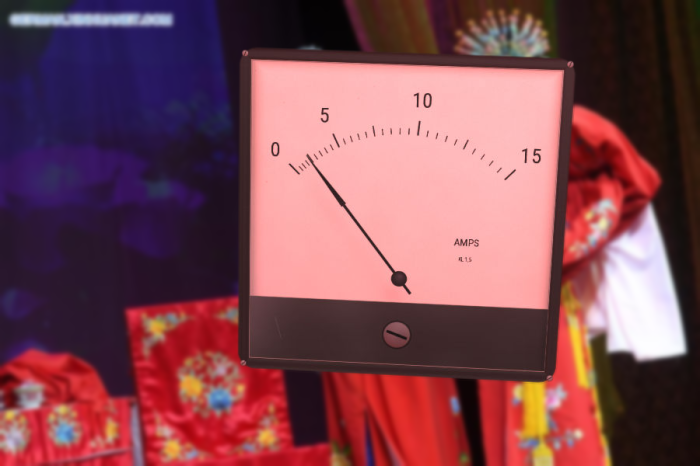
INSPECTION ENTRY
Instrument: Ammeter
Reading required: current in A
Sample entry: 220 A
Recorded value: 2.5 A
